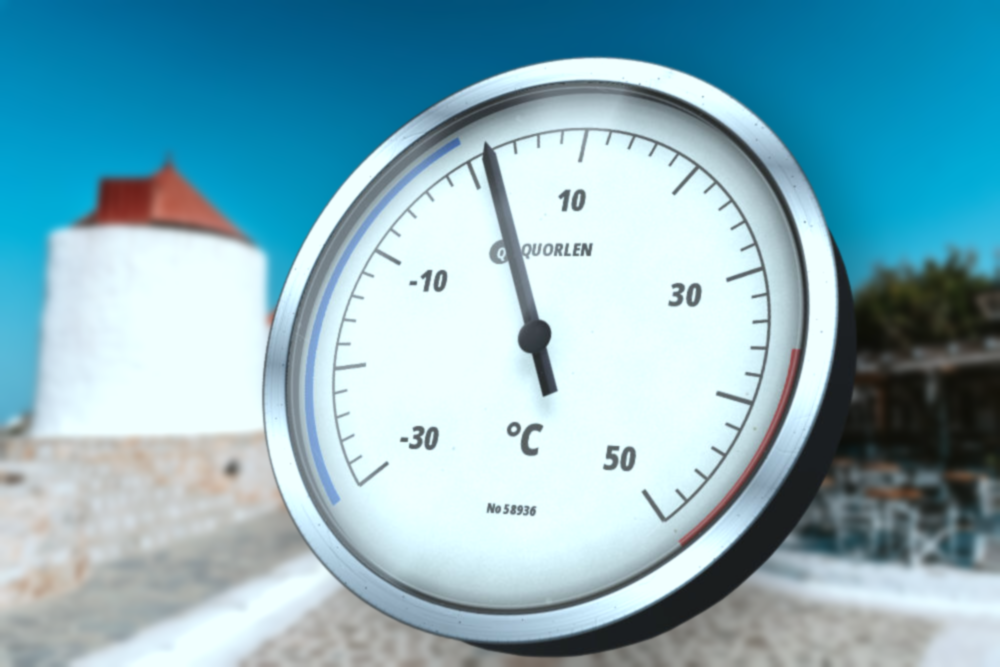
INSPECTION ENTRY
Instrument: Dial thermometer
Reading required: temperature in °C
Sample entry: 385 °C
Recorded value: 2 °C
